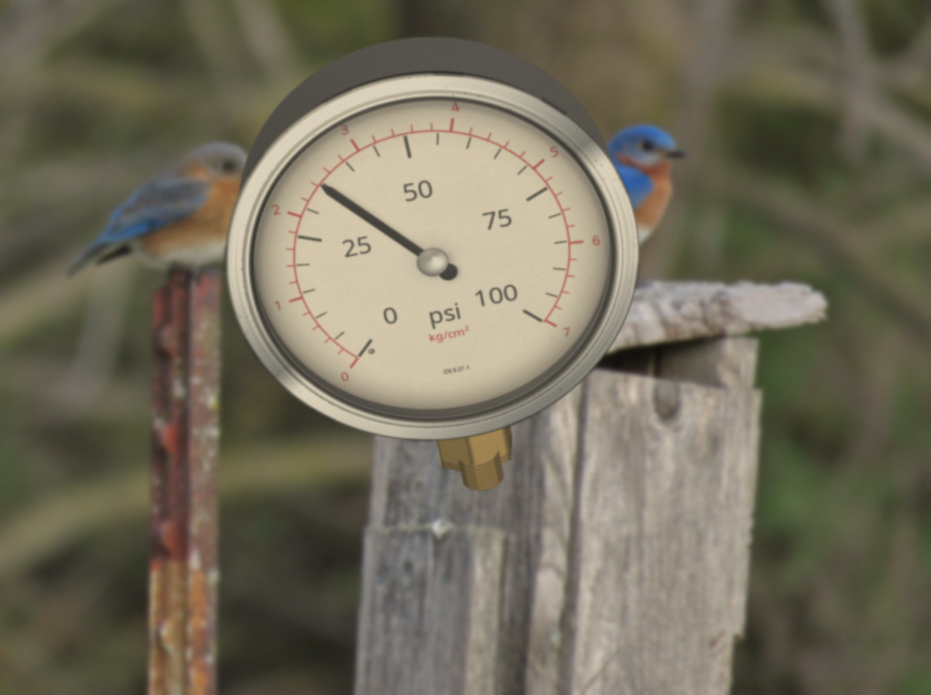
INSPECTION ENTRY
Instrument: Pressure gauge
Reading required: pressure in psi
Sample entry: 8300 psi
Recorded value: 35 psi
